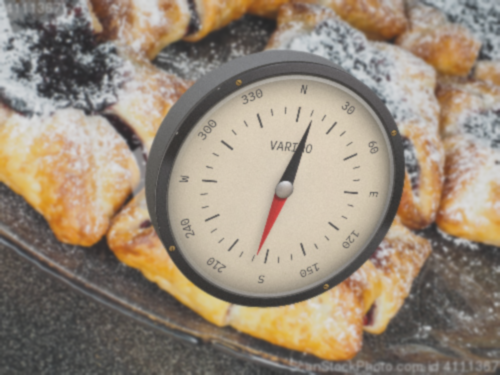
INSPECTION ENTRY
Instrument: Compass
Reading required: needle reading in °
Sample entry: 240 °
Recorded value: 190 °
